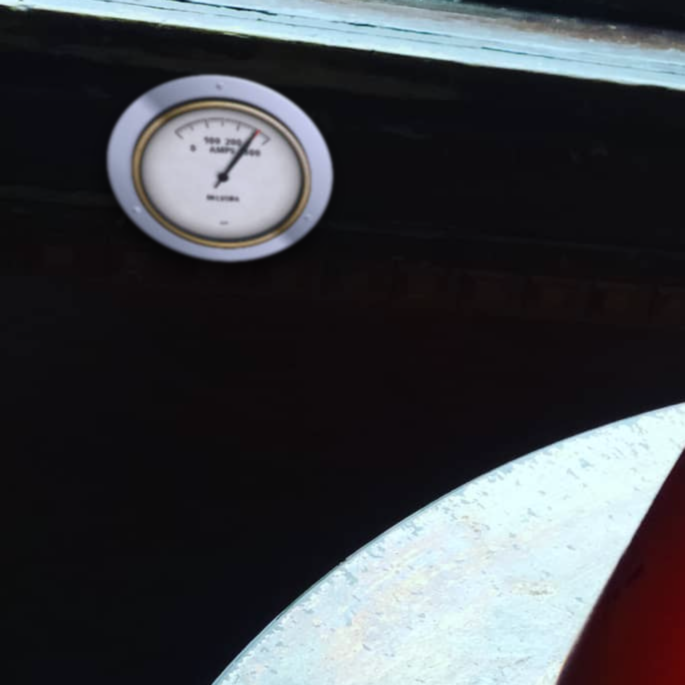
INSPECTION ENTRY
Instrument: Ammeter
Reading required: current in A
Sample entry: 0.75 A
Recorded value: 250 A
